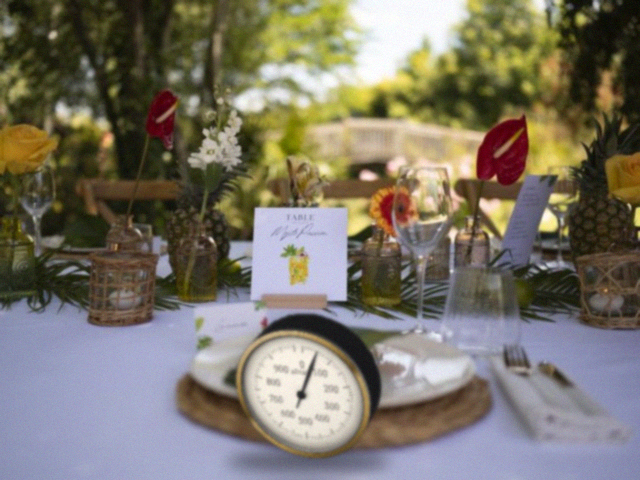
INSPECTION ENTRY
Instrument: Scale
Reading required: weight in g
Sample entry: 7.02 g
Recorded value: 50 g
